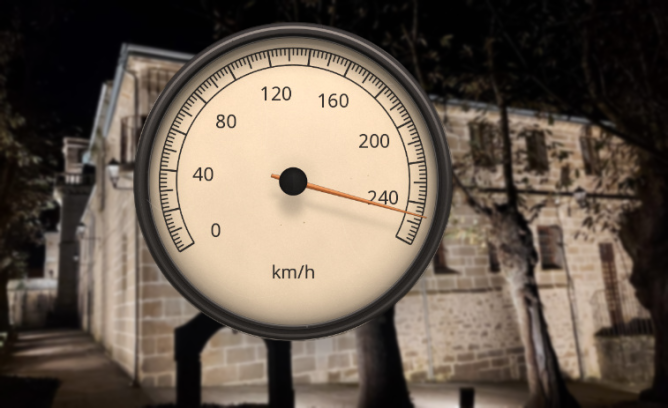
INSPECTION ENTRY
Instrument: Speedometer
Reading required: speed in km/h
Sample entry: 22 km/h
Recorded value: 246 km/h
